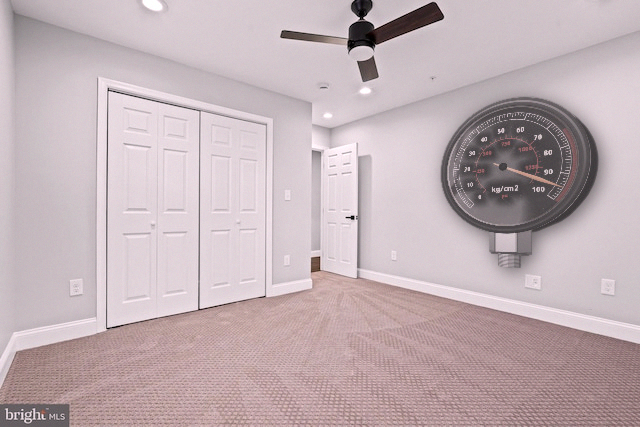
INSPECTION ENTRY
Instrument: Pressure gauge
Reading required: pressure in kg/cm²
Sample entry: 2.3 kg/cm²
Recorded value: 95 kg/cm²
